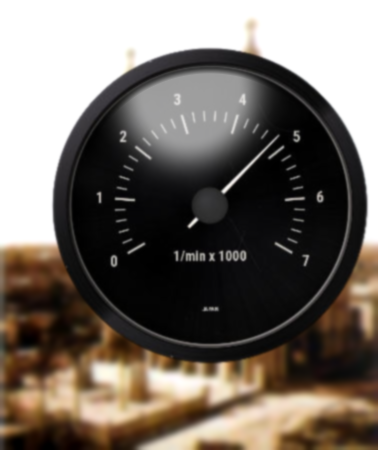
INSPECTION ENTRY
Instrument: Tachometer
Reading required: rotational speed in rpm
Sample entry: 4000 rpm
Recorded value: 4800 rpm
